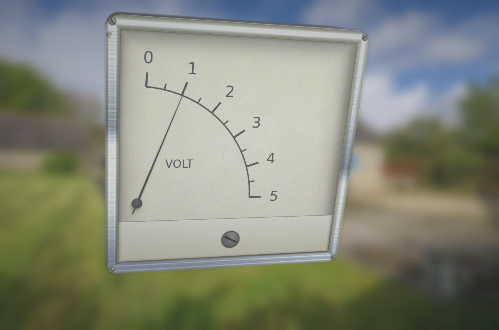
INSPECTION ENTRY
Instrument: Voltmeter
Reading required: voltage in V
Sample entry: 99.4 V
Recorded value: 1 V
